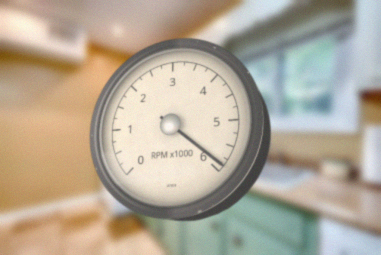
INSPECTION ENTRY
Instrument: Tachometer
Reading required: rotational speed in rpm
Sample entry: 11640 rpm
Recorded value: 5875 rpm
